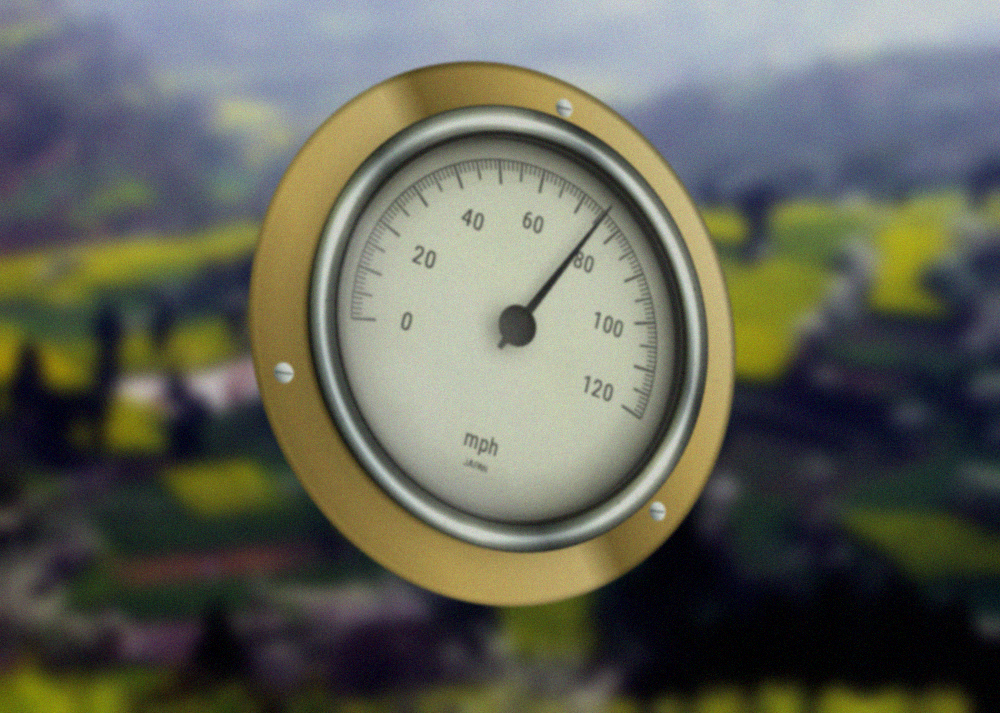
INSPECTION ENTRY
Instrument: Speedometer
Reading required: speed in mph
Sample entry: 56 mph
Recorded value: 75 mph
